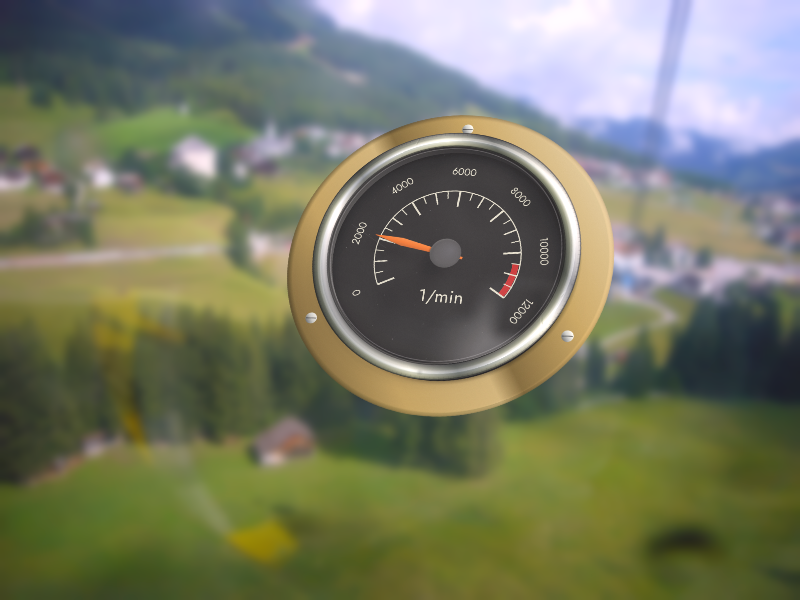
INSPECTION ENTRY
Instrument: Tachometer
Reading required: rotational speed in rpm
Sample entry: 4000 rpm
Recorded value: 2000 rpm
